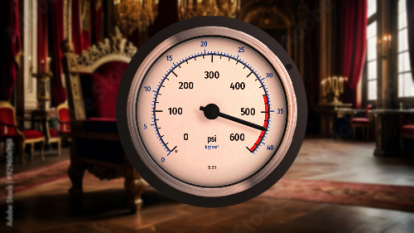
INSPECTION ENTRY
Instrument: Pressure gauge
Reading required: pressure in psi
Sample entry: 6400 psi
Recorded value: 540 psi
